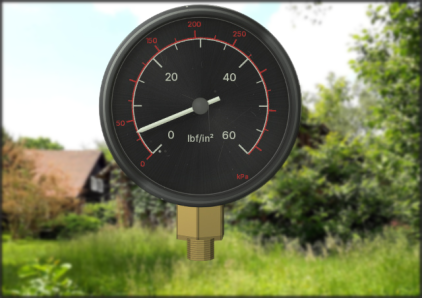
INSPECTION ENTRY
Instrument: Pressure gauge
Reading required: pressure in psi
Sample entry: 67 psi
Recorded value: 5 psi
